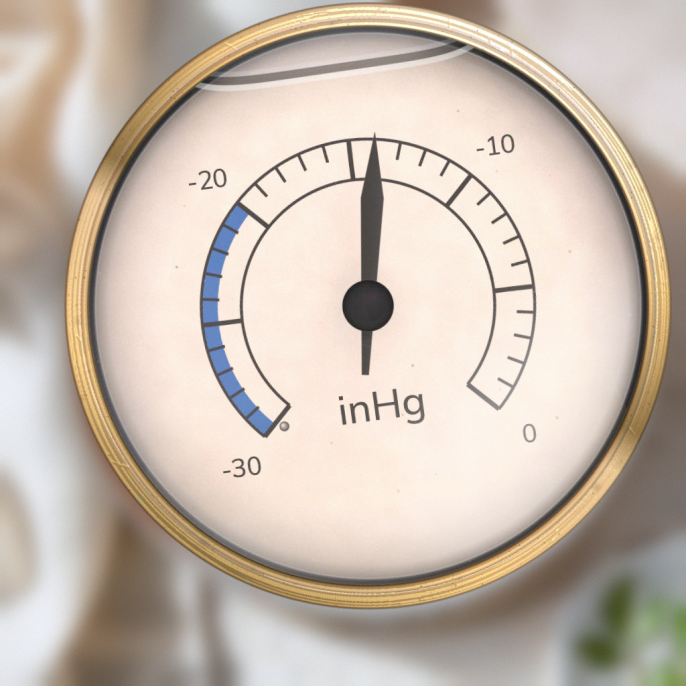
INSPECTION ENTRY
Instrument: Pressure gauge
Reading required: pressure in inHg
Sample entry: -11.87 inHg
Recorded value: -14 inHg
